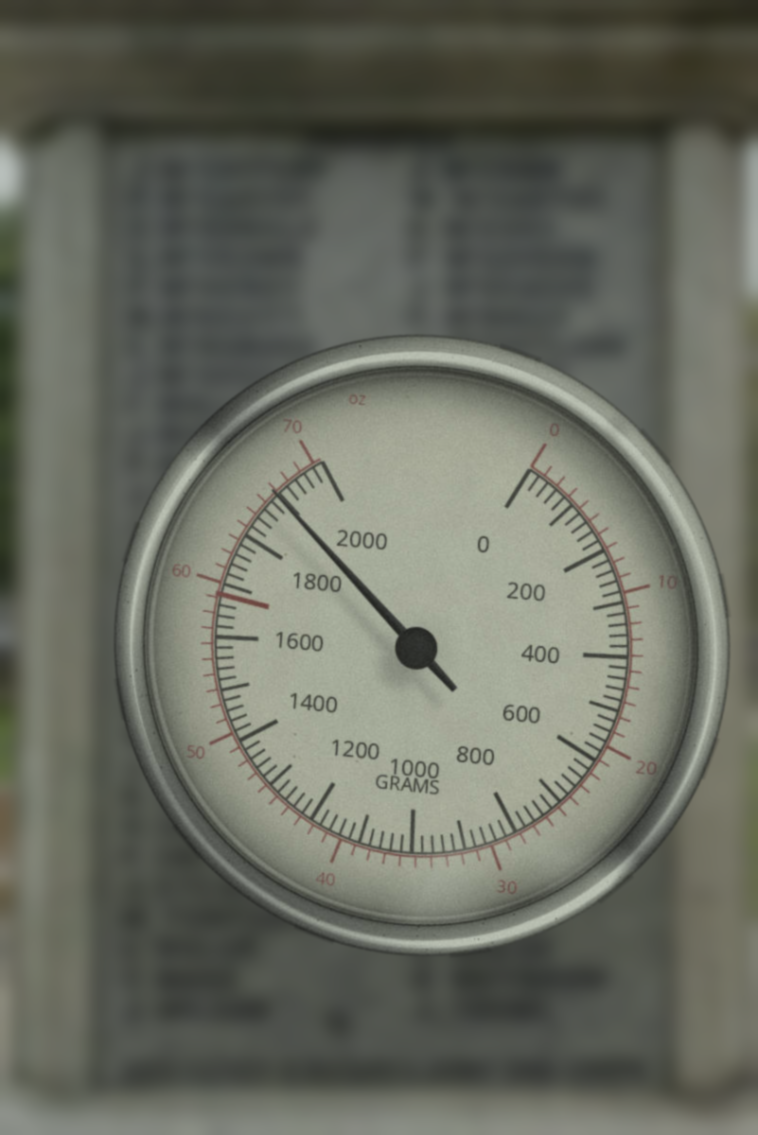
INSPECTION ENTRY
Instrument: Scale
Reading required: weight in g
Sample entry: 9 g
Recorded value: 1900 g
